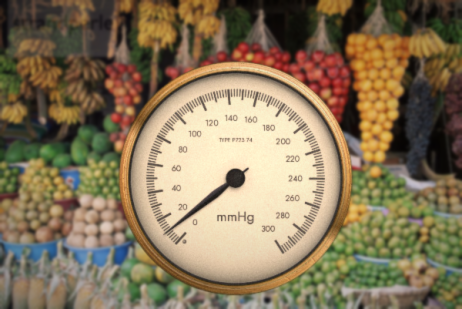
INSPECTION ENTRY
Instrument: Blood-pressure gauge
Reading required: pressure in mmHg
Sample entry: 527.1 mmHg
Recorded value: 10 mmHg
